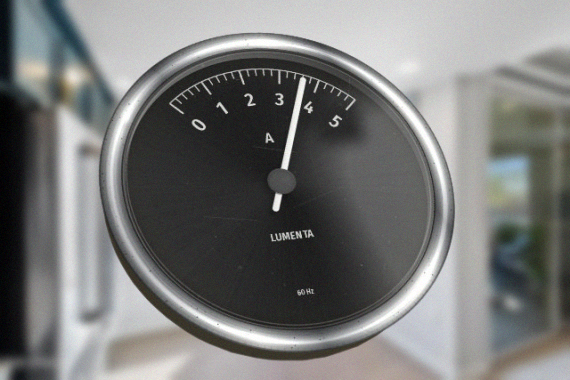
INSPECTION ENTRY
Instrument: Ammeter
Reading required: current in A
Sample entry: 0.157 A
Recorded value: 3.6 A
